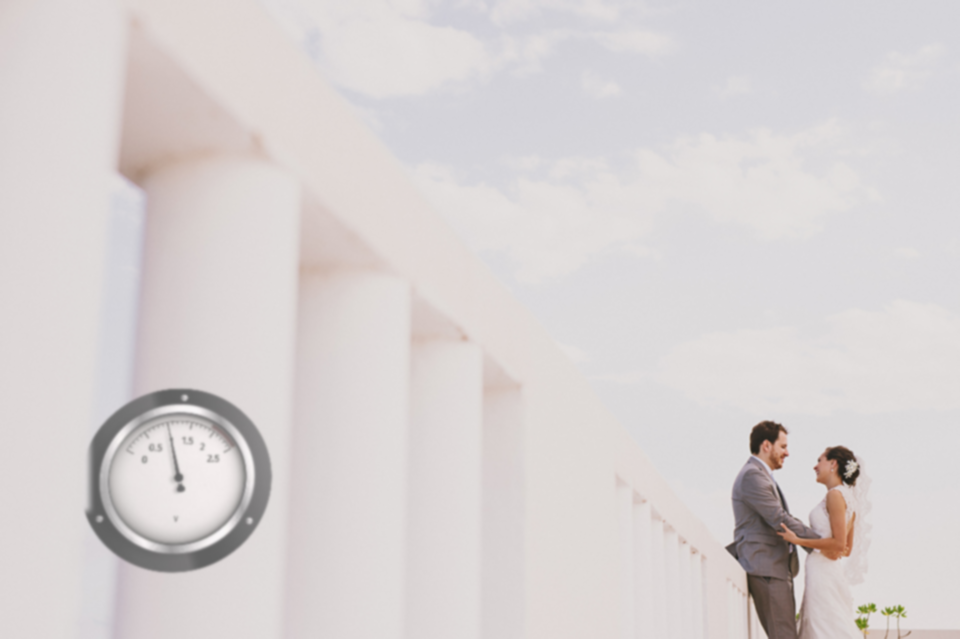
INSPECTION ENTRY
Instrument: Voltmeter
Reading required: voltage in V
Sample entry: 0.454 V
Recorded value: 1 V
